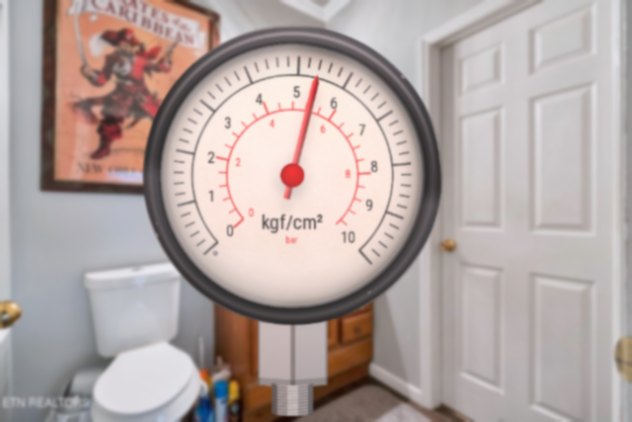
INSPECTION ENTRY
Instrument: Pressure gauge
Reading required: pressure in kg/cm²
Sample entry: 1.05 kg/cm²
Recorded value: 5.4 kg/cm²
